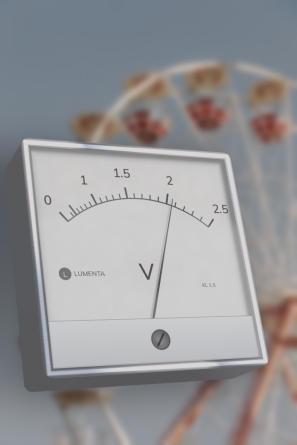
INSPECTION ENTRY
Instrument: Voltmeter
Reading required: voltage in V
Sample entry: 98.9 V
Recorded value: 2.05 V
